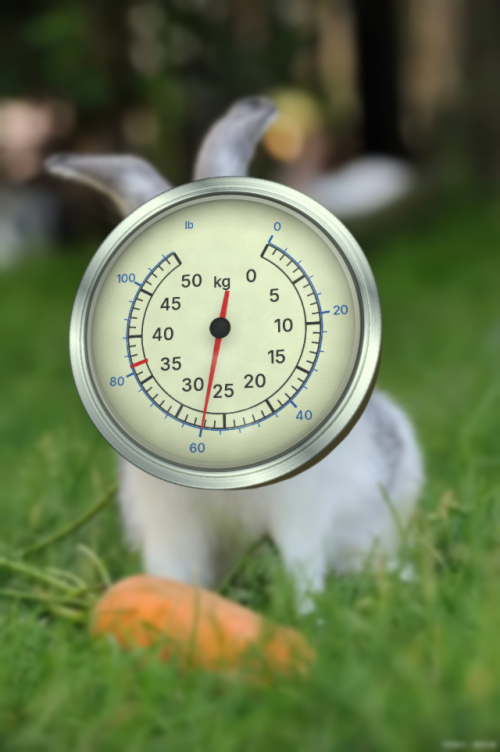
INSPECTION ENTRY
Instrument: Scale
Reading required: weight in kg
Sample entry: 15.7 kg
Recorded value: 27 kg
